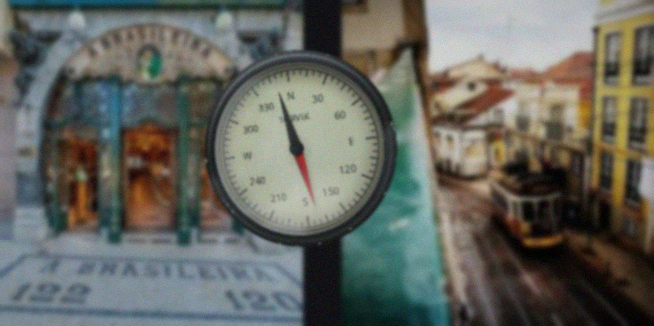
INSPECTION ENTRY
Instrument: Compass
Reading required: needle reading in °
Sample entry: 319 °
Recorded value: 170 °
